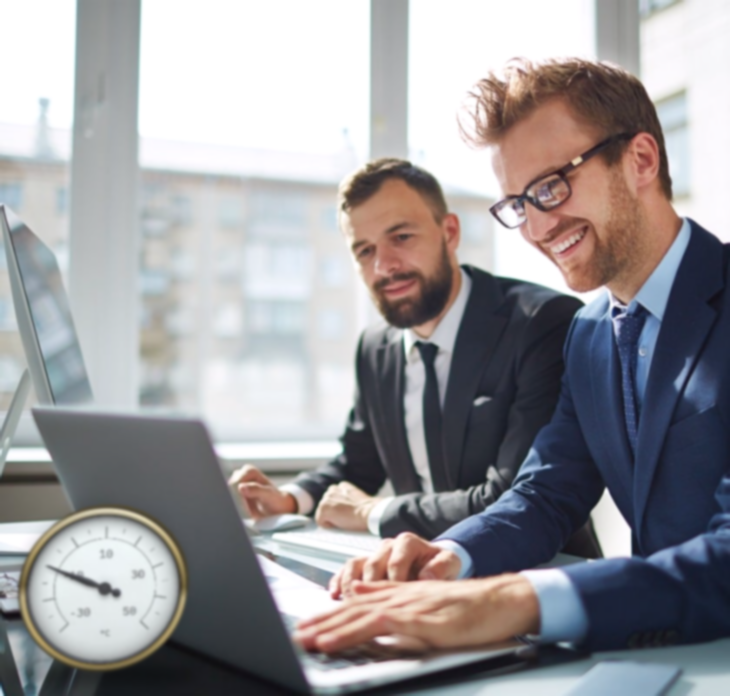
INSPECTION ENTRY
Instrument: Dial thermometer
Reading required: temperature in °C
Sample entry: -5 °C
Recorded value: -10 °C
